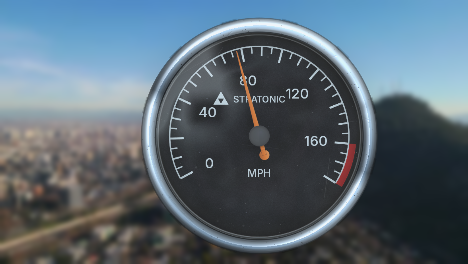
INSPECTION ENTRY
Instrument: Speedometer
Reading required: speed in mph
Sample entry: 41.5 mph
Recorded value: 77.5 mph
